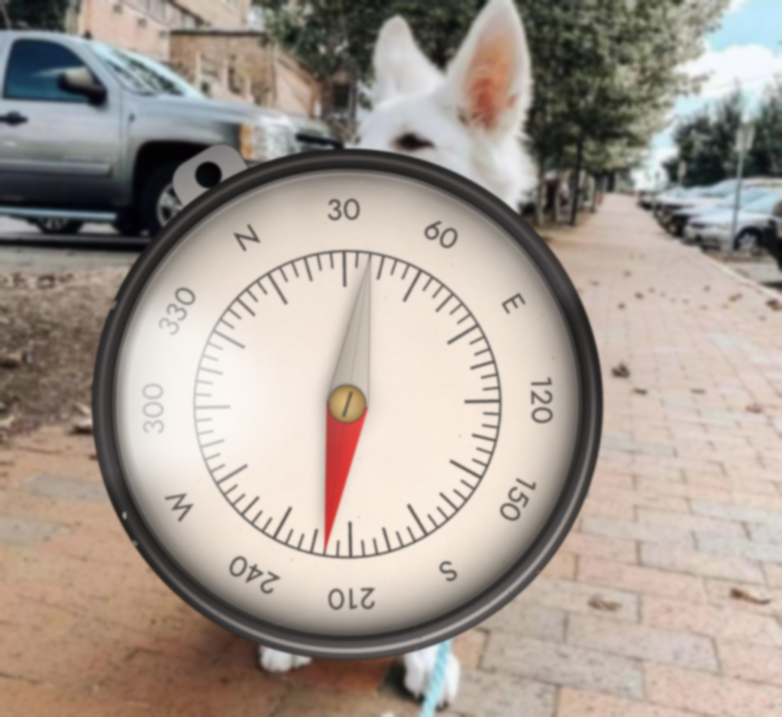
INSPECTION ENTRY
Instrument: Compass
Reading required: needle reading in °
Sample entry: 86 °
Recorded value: 220 °
